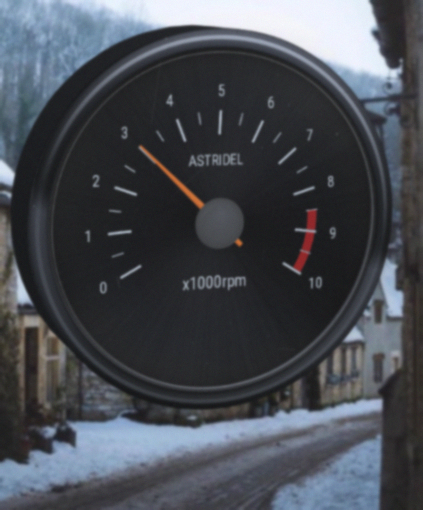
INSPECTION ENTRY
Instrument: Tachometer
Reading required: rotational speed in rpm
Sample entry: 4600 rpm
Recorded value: 3000 rpm
